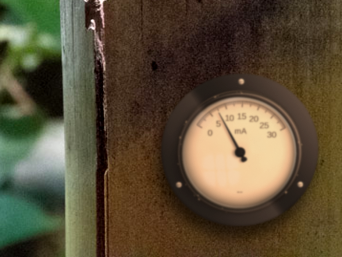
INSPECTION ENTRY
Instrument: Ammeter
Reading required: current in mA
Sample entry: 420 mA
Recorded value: 7.5 mA
